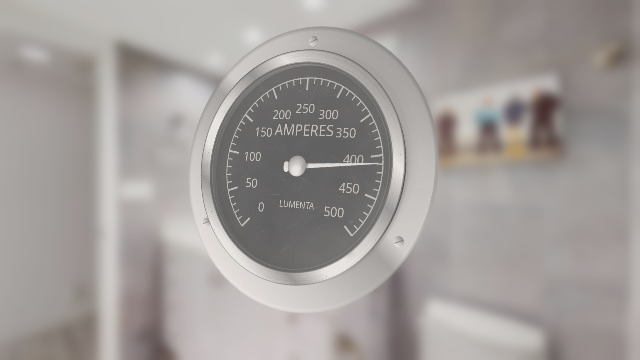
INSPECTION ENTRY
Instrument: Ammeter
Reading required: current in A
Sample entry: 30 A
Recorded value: 410 A
